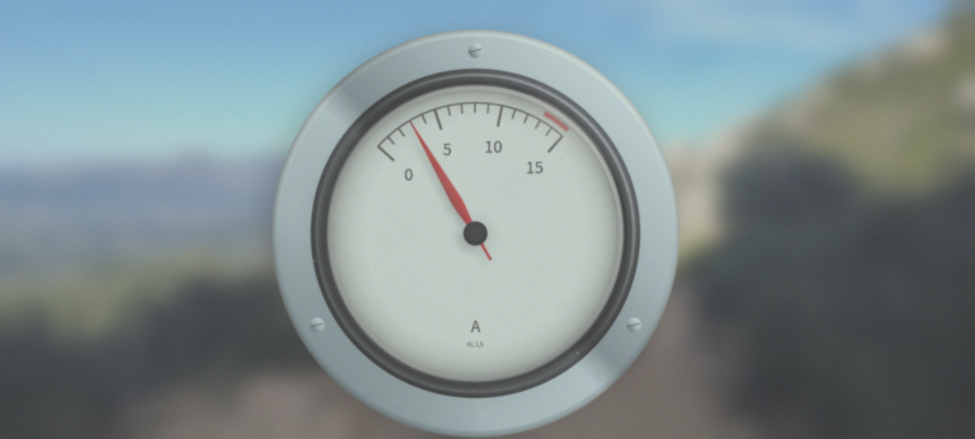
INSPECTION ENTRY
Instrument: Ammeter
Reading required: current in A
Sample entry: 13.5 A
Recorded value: 3 A
